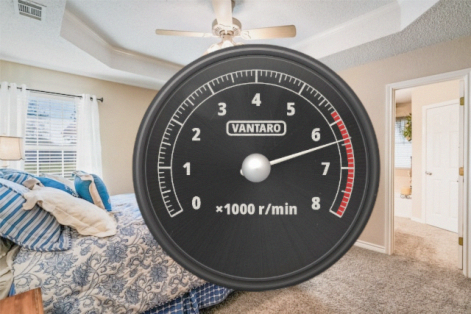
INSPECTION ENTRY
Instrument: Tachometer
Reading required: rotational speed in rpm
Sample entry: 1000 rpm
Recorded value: 6400 rpm
